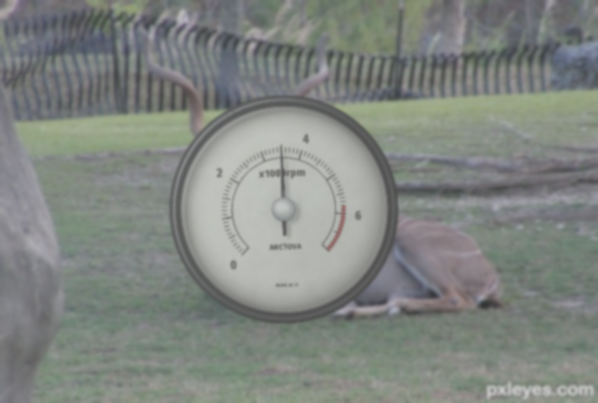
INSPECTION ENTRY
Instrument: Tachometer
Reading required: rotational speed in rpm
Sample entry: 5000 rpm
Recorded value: 3500 rpm
